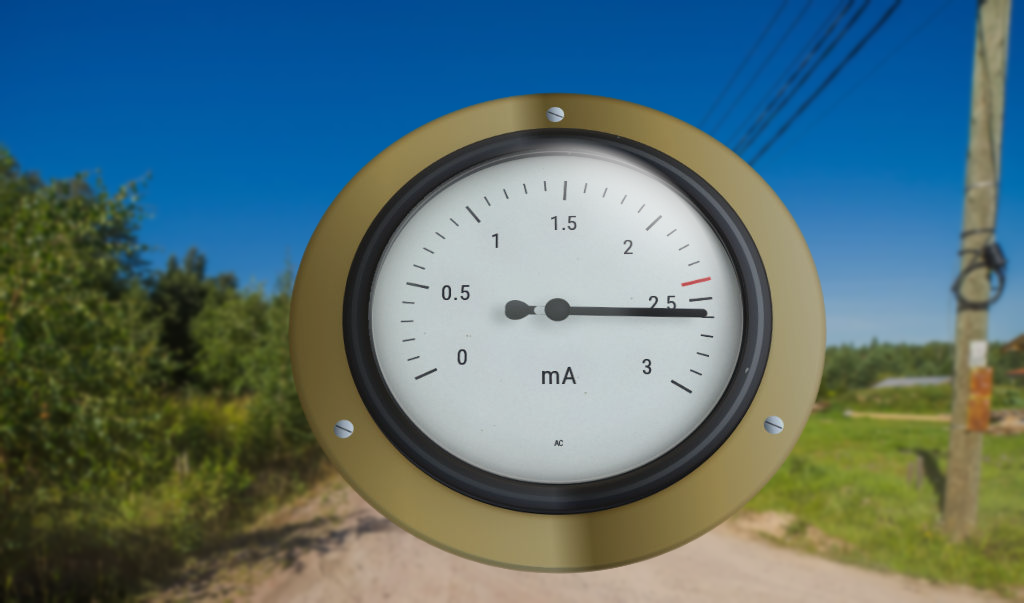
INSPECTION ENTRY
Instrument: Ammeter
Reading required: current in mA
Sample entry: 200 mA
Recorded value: 2.6 mA
